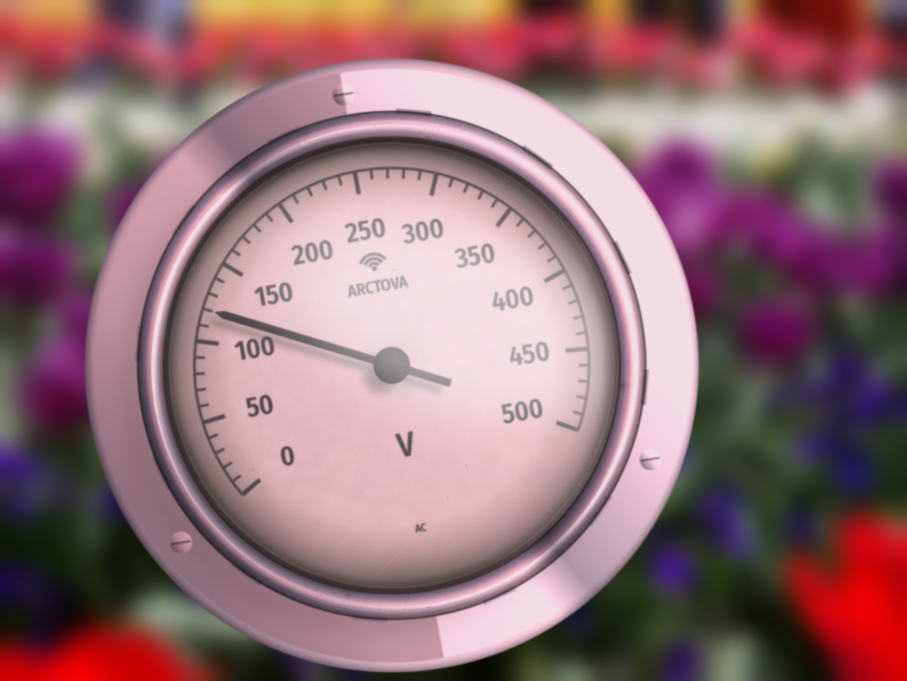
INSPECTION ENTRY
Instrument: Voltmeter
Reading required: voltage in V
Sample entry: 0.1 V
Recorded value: 120 V
